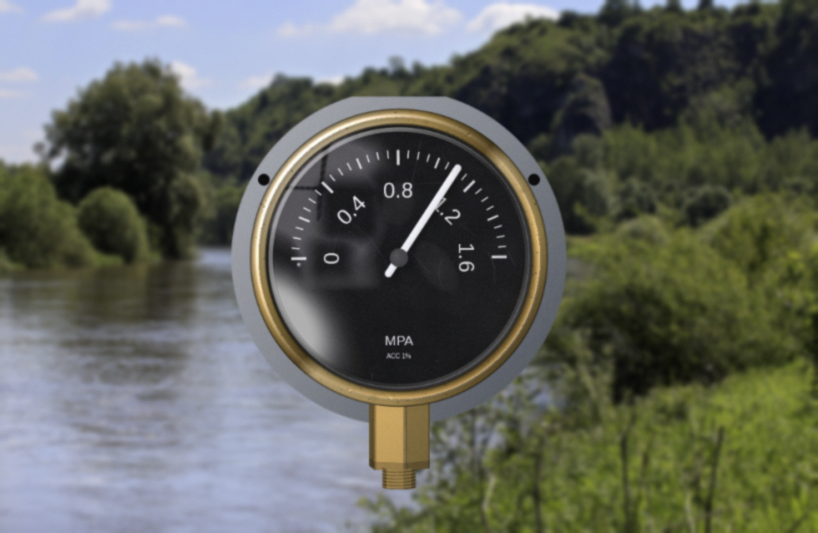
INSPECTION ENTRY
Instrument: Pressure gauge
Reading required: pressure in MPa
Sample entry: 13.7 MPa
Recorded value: 1.1 MPa
